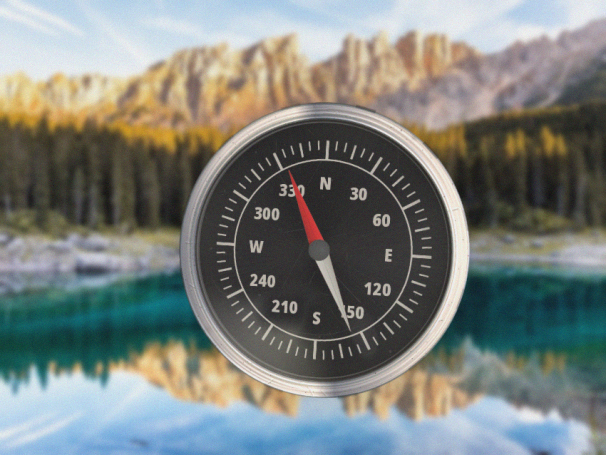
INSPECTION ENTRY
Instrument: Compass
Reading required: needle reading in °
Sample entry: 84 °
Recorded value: 335 °
